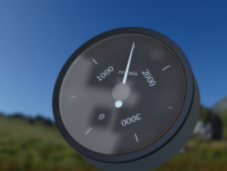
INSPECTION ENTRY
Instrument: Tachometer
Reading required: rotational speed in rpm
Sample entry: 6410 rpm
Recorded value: 1500 rpm
